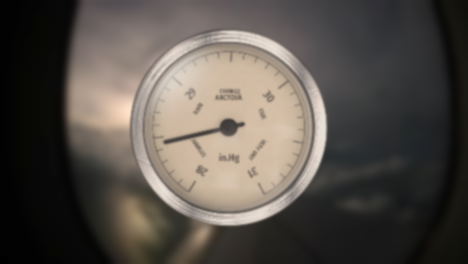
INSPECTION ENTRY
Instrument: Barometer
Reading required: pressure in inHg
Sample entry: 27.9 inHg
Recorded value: 28.45 inHg
